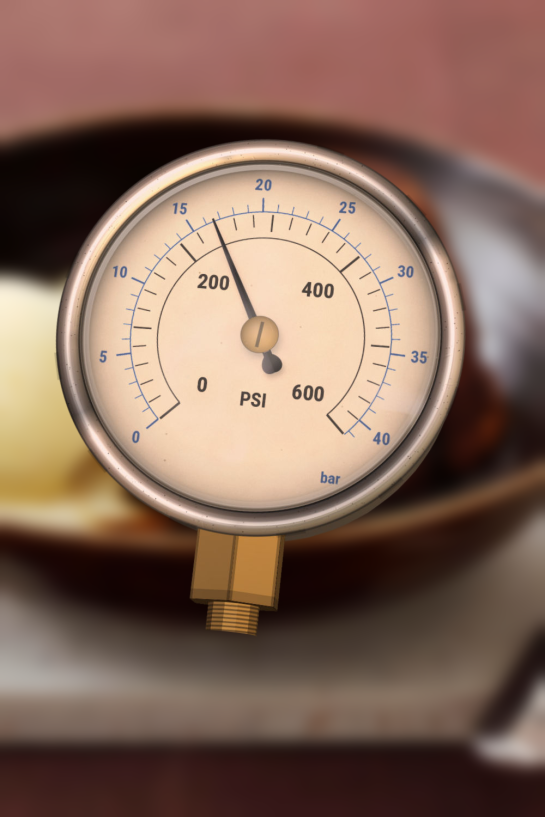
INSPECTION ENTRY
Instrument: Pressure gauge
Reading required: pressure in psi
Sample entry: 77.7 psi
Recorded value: 240 psi
